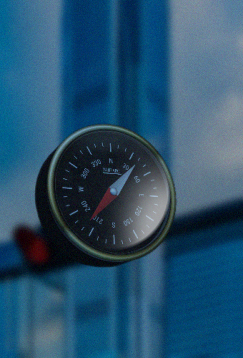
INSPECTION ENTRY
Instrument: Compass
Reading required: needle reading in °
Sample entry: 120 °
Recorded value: 220 °
